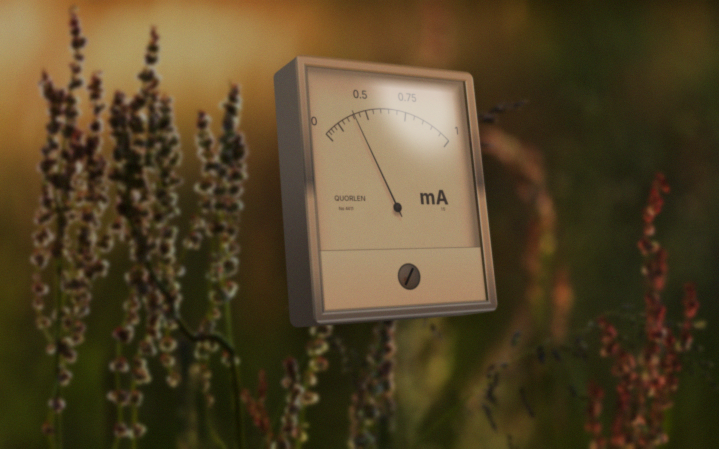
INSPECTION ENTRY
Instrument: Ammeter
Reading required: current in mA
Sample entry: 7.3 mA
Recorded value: 0.4 mA
